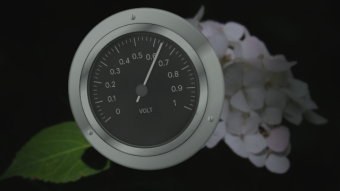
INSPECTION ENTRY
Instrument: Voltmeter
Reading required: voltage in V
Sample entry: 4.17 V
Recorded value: 0.64 V
